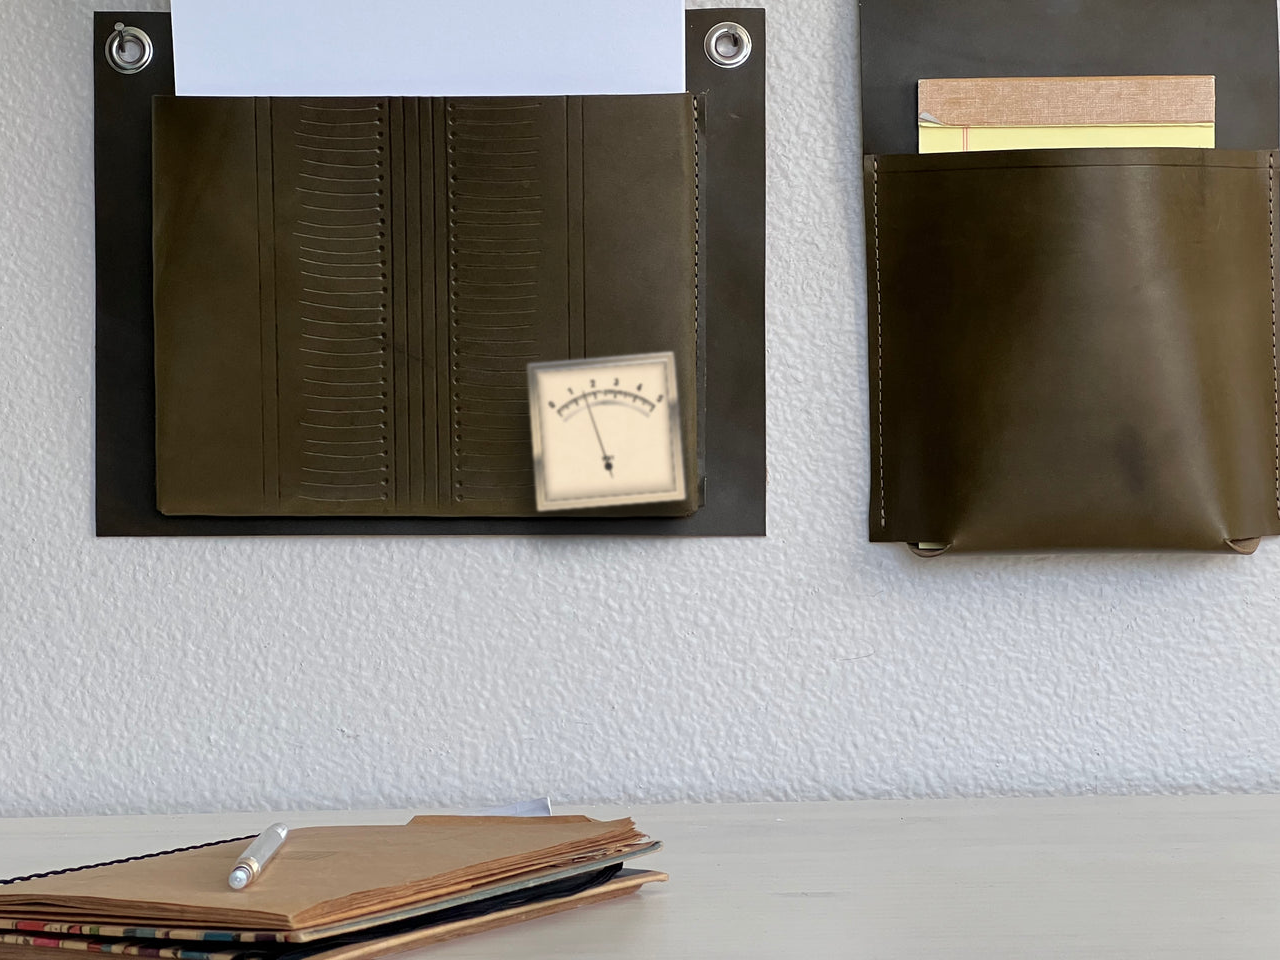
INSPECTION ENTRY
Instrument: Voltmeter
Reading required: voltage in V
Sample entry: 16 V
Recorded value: 1.5 V
